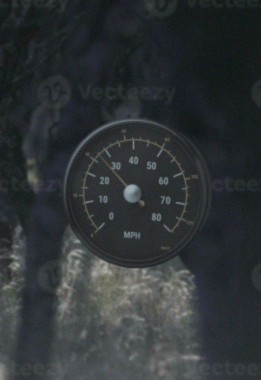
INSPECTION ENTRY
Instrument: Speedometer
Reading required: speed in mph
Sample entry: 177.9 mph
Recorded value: 27.5 mph
